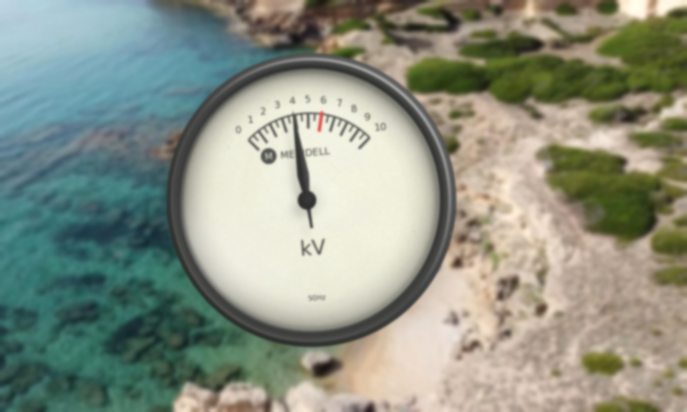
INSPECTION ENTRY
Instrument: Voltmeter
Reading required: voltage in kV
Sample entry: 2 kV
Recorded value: 4 kV
